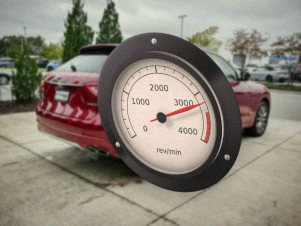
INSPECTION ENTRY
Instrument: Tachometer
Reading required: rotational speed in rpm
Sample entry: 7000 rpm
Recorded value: 3200 rpm
